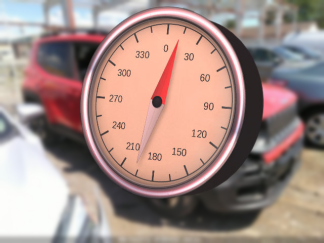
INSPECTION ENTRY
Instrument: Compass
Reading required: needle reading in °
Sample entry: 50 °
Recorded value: 15 °
